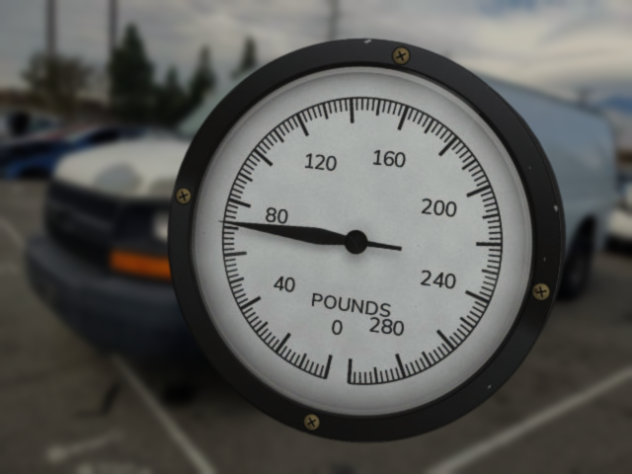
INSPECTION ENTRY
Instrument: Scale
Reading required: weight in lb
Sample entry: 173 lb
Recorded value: 72 lb
